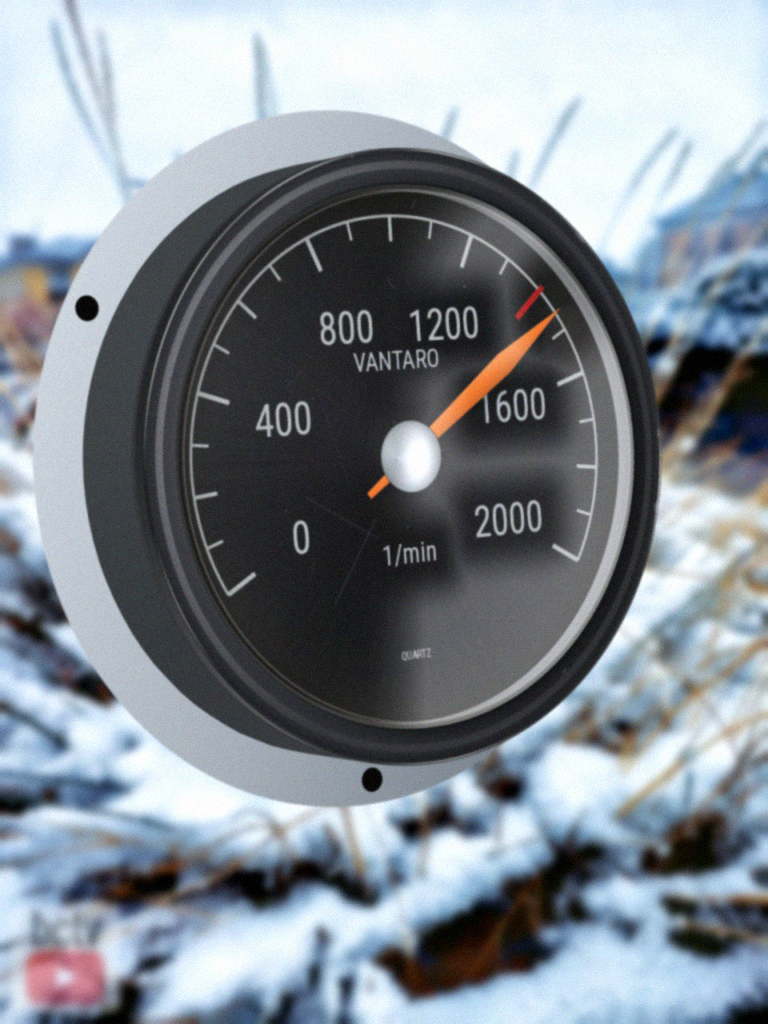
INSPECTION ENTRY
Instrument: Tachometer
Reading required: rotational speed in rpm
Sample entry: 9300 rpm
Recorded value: 1450 rpm
